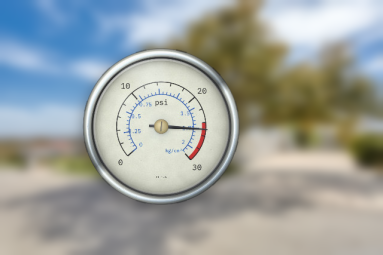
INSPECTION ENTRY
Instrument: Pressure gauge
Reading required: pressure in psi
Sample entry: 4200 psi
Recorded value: 25 psi
